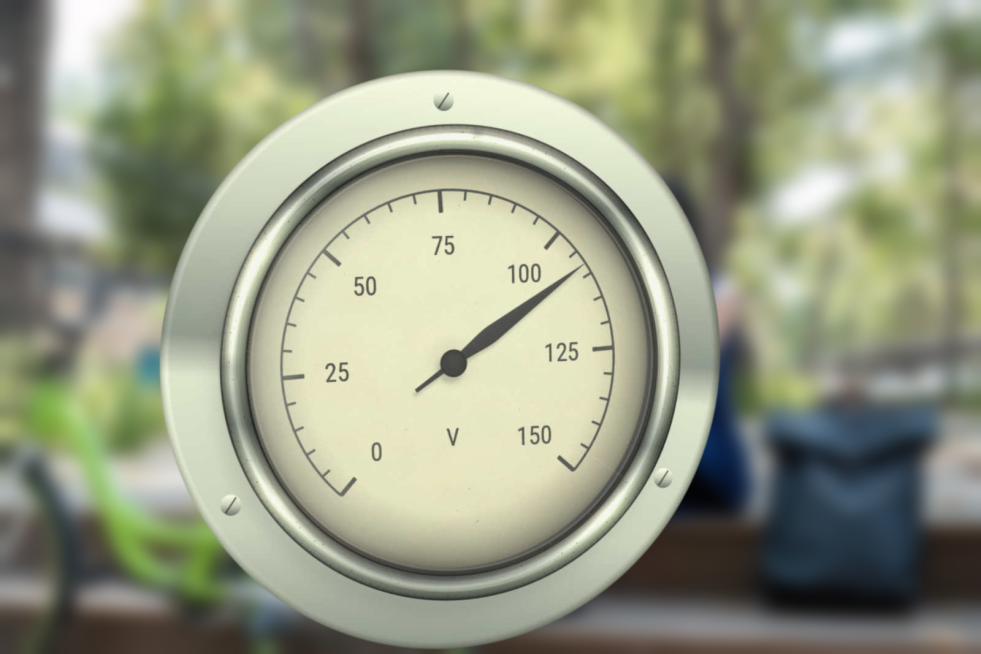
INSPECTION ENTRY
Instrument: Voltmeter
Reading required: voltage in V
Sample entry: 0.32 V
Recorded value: 107.5 V
